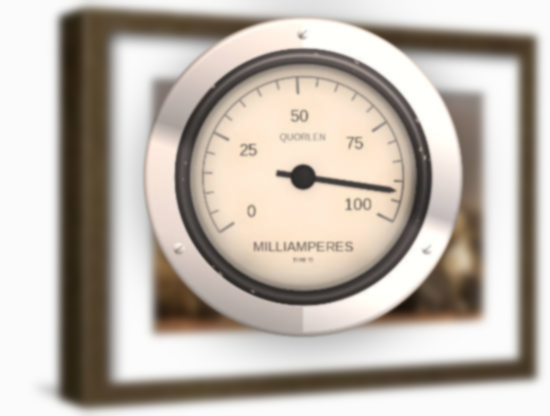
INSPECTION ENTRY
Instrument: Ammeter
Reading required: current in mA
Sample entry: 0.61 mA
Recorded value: 92.5 mA
